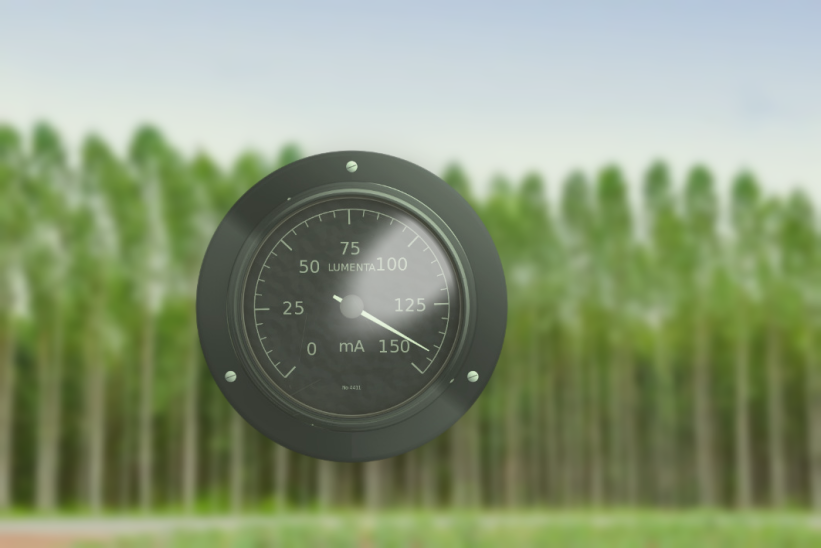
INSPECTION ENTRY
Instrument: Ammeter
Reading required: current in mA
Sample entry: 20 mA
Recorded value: 142.5 mA
